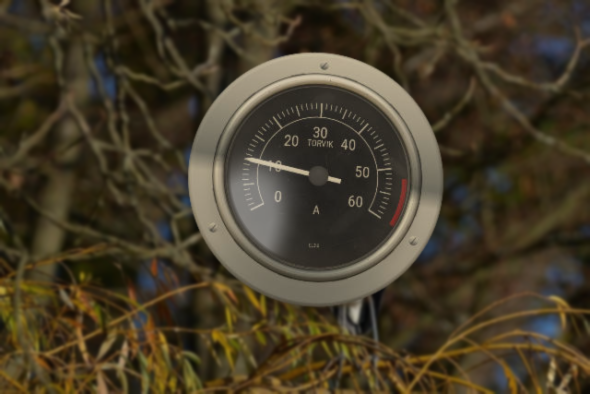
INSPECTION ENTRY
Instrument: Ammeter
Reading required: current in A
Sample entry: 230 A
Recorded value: 10 A
